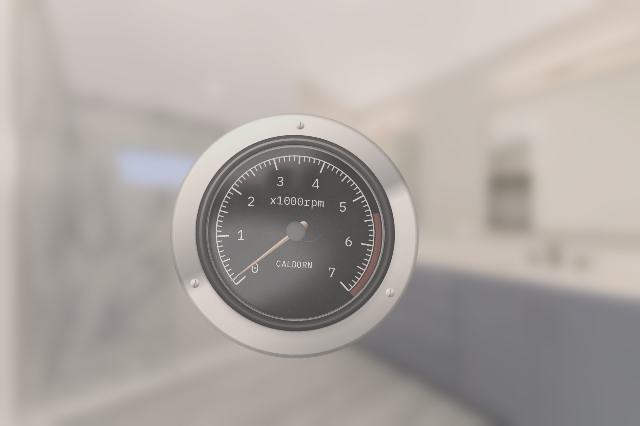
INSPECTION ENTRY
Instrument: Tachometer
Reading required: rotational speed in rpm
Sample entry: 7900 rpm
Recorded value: 100 rpm
